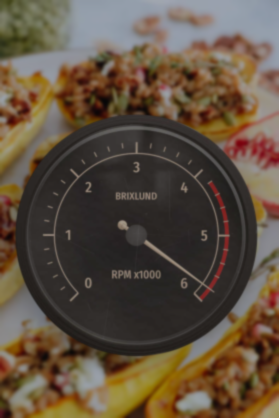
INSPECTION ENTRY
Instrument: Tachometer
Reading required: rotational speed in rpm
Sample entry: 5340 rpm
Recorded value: 5800 rpm
